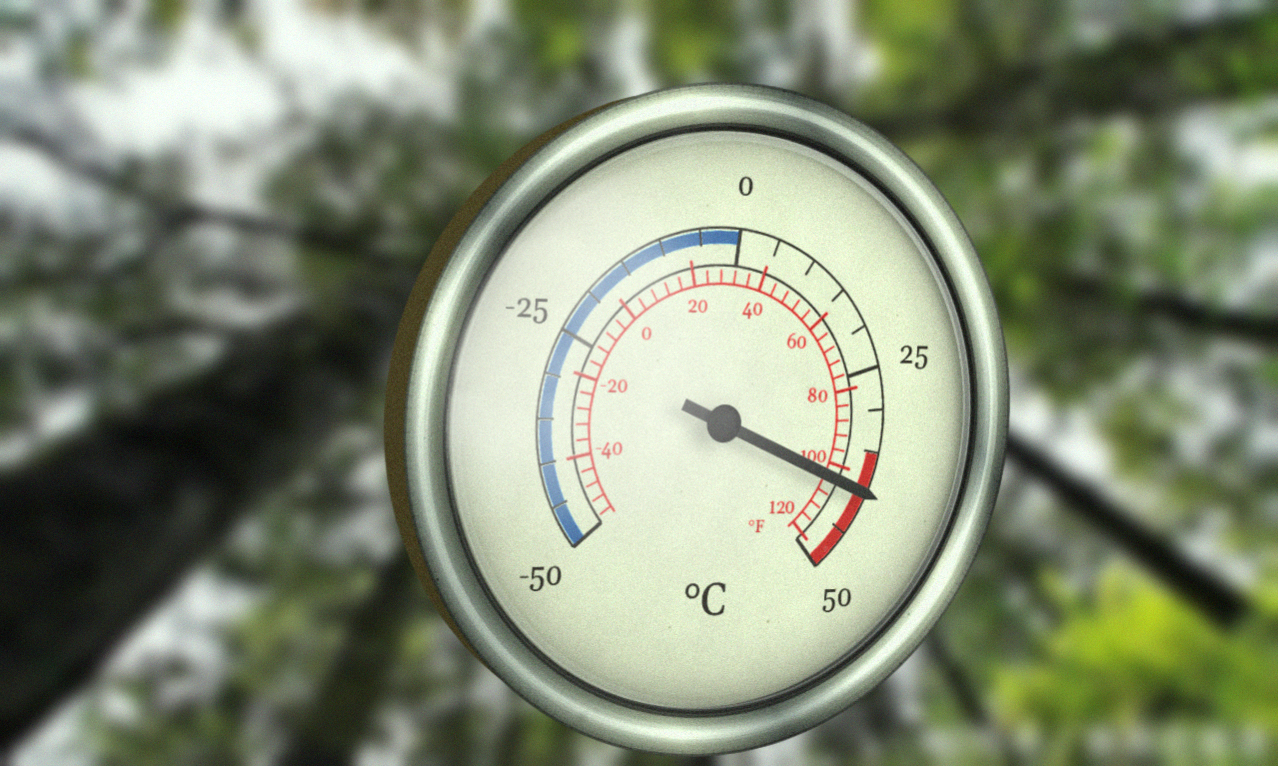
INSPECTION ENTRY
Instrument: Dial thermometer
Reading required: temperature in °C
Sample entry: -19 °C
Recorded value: 40 °C
